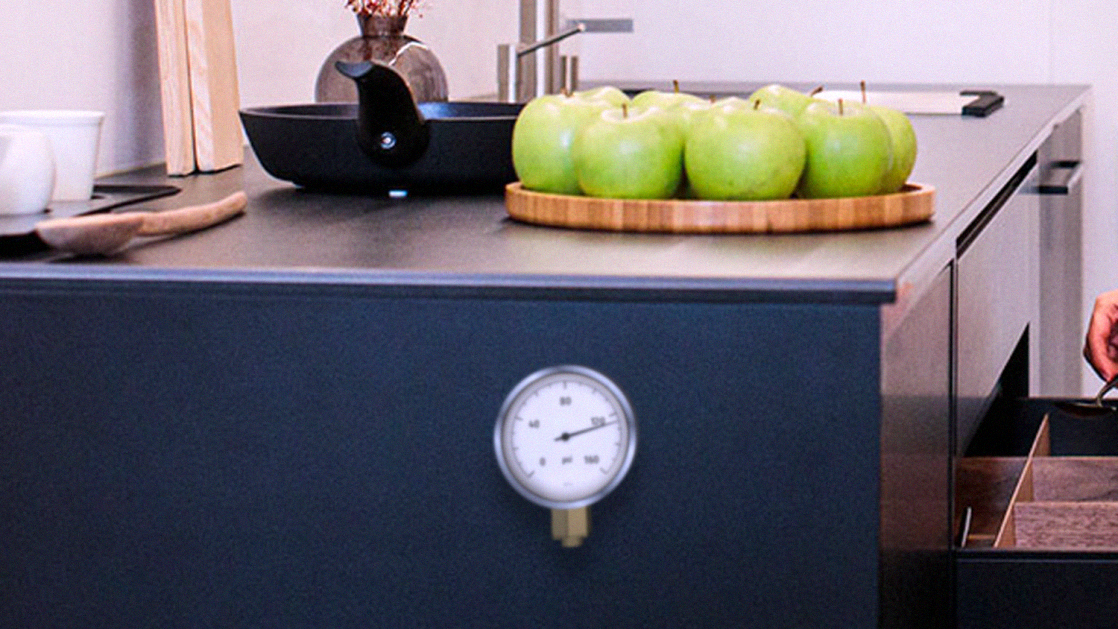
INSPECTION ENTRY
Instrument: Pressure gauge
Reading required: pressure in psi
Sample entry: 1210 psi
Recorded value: 125 psi
